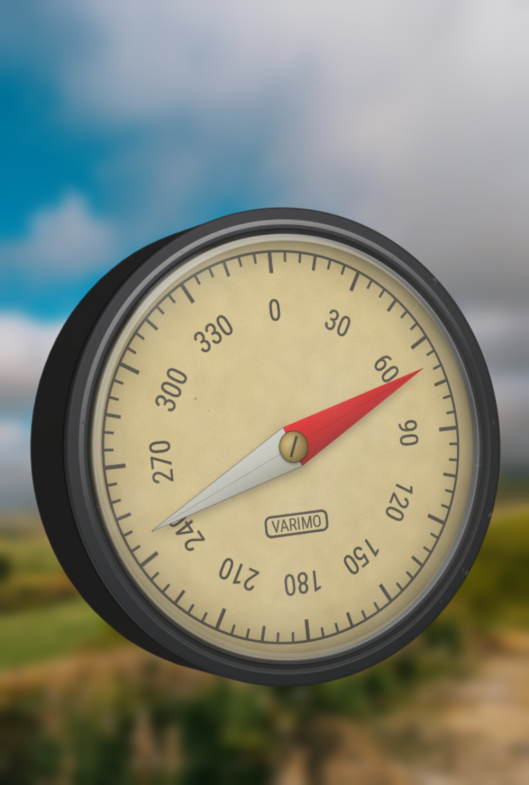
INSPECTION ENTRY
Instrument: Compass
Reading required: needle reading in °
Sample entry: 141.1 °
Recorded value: 67.5 °
